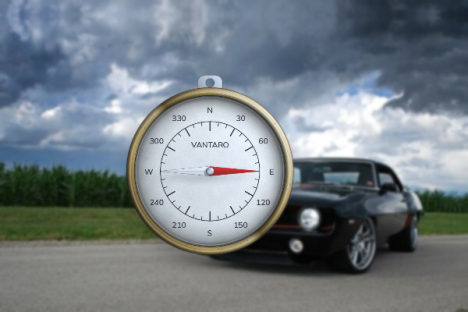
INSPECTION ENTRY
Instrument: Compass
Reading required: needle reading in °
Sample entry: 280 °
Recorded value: 90 °
